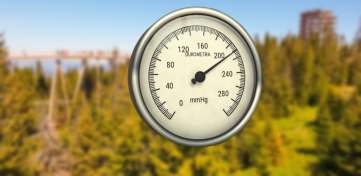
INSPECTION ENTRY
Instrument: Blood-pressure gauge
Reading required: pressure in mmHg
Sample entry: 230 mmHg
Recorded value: 210 mmHg
